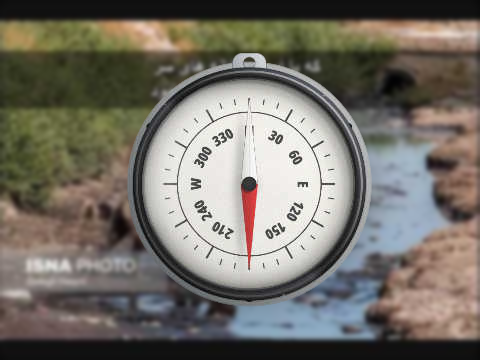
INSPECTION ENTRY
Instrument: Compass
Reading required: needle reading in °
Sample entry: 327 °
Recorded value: 180 °
